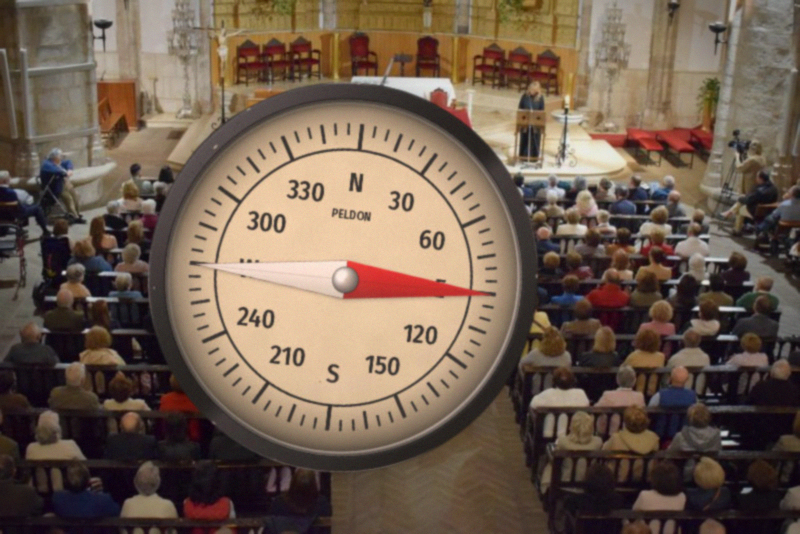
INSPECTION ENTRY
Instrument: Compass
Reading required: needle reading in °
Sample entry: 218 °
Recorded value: 90 °
